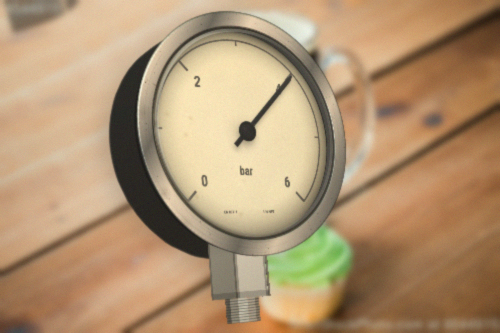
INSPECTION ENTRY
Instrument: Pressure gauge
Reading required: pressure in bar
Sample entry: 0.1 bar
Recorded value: 4 bar
